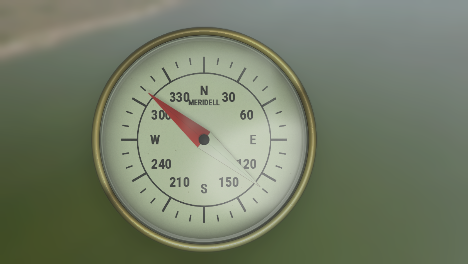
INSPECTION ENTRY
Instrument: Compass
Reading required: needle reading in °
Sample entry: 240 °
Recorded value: 310 °
